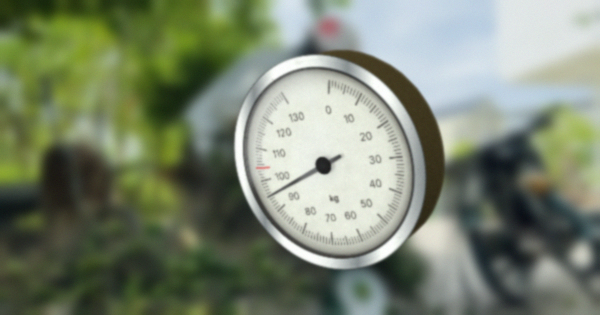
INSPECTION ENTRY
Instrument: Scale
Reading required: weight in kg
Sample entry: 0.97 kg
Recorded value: 95 kg
